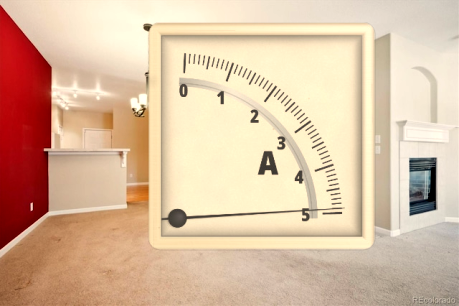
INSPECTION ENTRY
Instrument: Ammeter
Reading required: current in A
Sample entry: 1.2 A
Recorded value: 4.9 A
